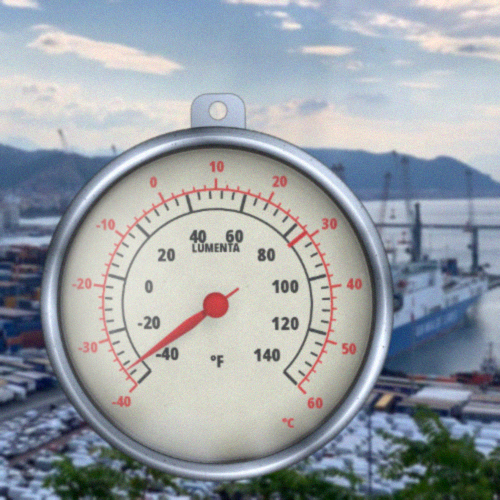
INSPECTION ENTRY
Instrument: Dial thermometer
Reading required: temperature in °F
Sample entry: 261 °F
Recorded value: -34 °F
